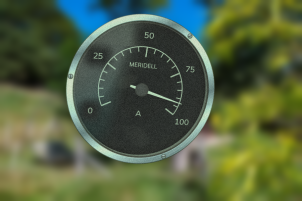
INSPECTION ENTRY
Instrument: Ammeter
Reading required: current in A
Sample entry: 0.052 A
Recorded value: 92.5 A
